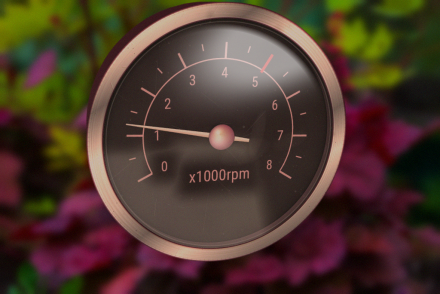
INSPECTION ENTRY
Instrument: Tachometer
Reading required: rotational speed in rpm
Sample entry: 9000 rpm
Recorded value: 1250 rpm
